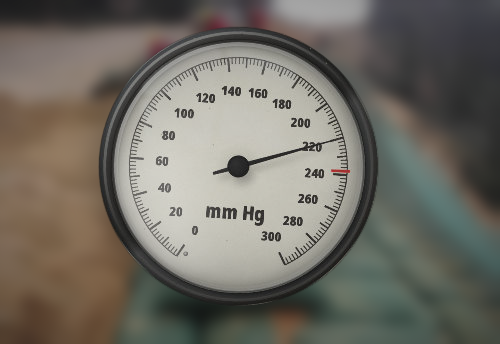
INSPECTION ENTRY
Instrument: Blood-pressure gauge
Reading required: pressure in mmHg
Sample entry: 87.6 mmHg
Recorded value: 220 mmHg
